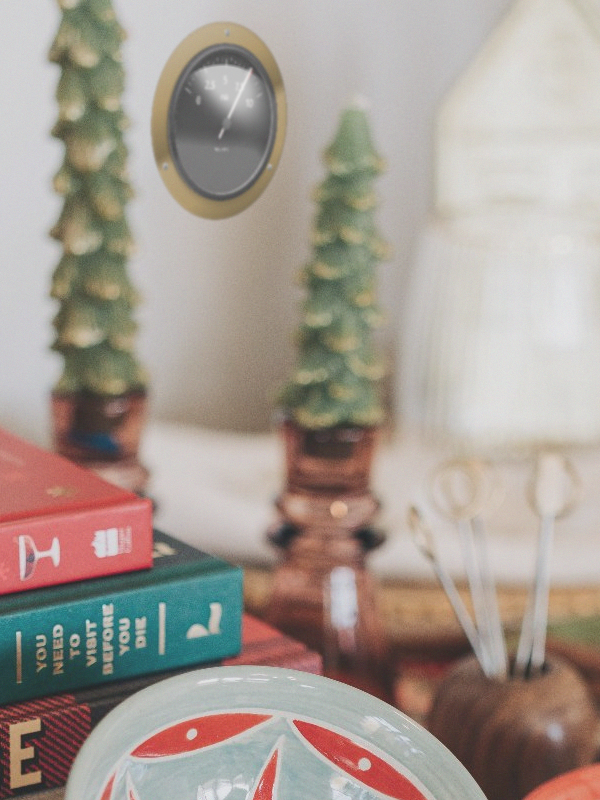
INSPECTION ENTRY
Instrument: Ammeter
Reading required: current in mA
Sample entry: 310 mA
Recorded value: 7.5 mA
